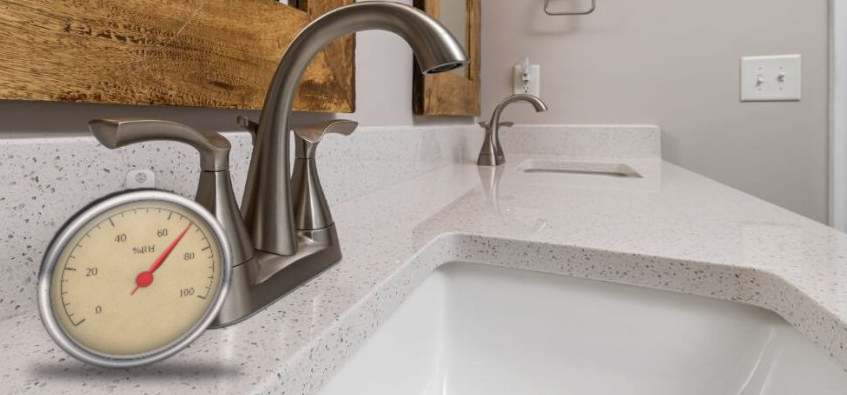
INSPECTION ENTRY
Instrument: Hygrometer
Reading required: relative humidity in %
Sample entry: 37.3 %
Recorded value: 68 %
